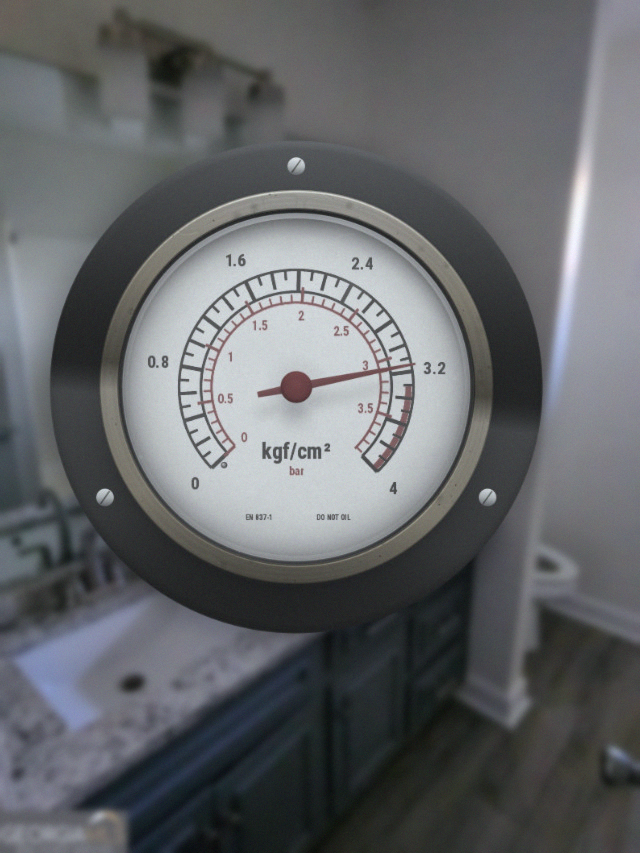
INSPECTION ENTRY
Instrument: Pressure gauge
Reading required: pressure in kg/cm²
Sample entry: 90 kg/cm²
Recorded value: 3.15 kg/cm²
